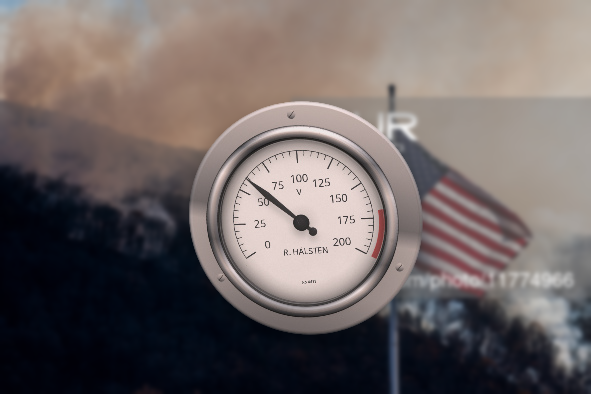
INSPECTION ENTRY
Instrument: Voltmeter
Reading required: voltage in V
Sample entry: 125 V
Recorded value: 60 V
